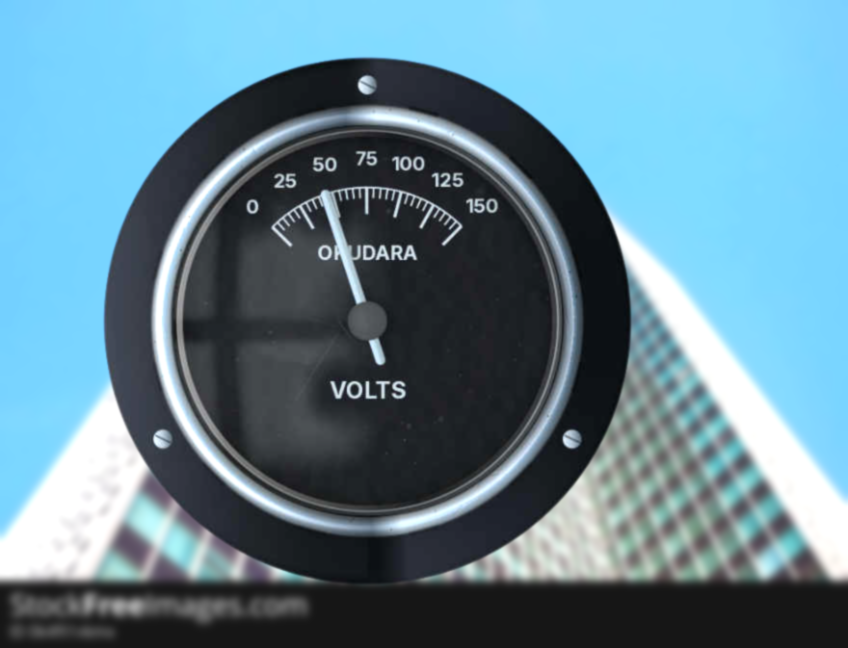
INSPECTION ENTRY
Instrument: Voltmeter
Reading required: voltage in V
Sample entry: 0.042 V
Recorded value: 45 V
